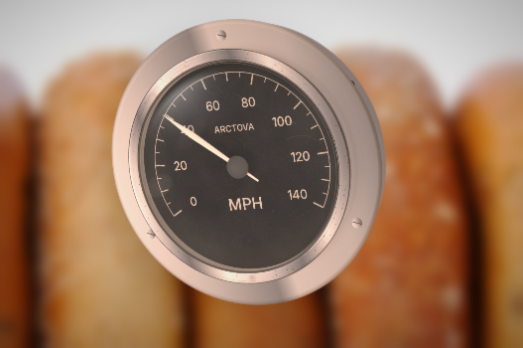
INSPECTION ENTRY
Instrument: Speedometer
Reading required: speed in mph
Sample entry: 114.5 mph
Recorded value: 40 mph
